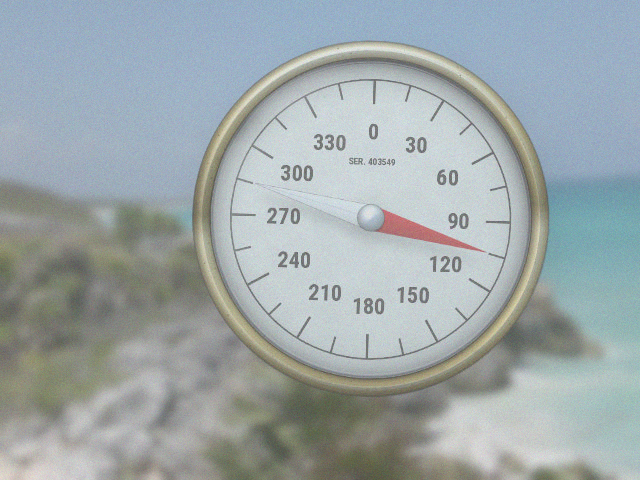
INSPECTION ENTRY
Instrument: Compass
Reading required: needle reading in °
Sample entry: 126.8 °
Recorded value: 105 °
